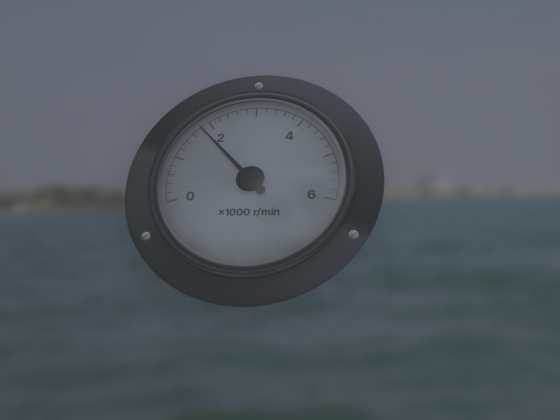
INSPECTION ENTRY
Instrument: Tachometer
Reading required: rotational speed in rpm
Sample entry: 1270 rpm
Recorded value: 1800 rpm
